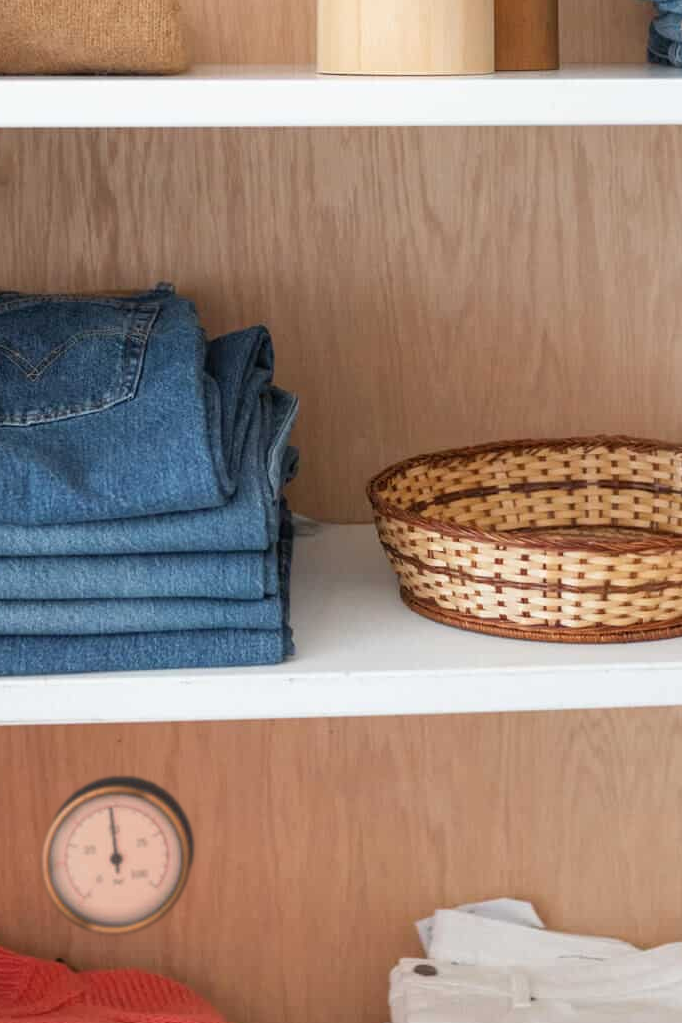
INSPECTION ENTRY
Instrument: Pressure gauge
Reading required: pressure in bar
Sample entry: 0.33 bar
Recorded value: 50 bar
